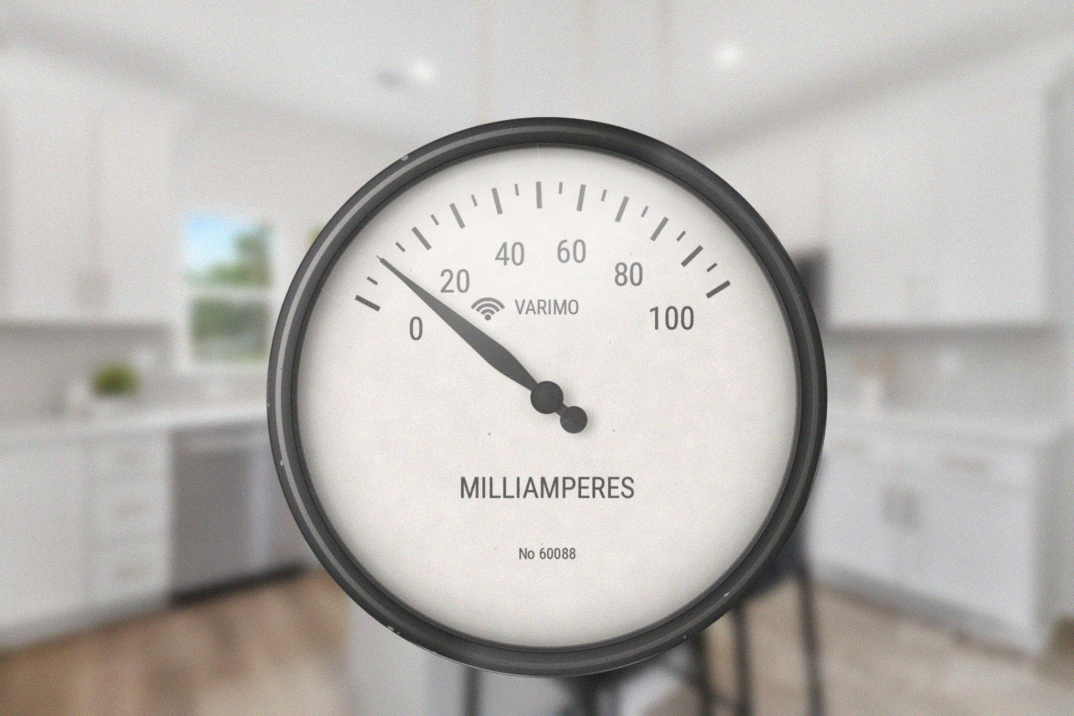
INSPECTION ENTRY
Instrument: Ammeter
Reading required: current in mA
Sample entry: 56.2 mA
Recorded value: 10 mA
